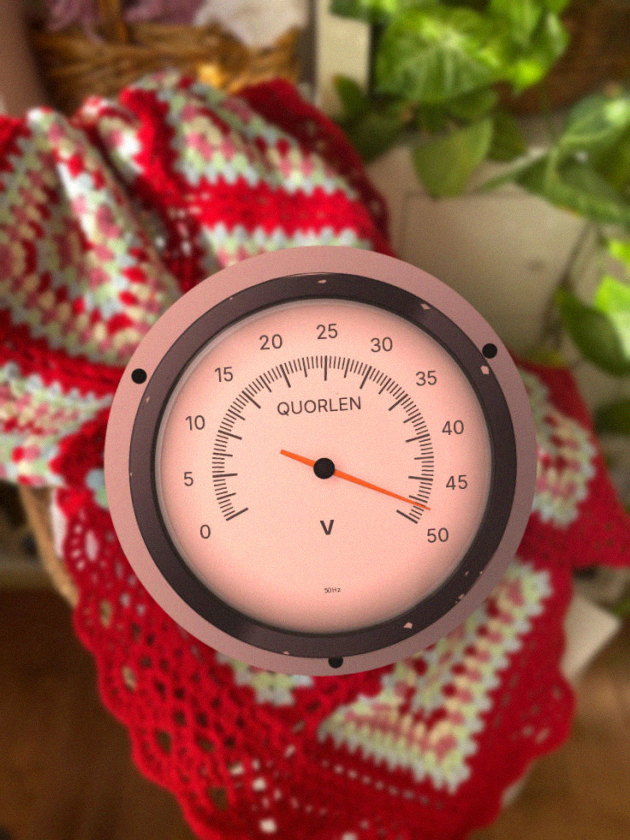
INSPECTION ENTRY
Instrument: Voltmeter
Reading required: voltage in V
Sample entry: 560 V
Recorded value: 48 V
